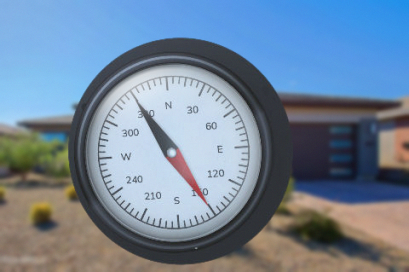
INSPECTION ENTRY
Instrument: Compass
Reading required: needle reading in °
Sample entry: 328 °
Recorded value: 150 °
